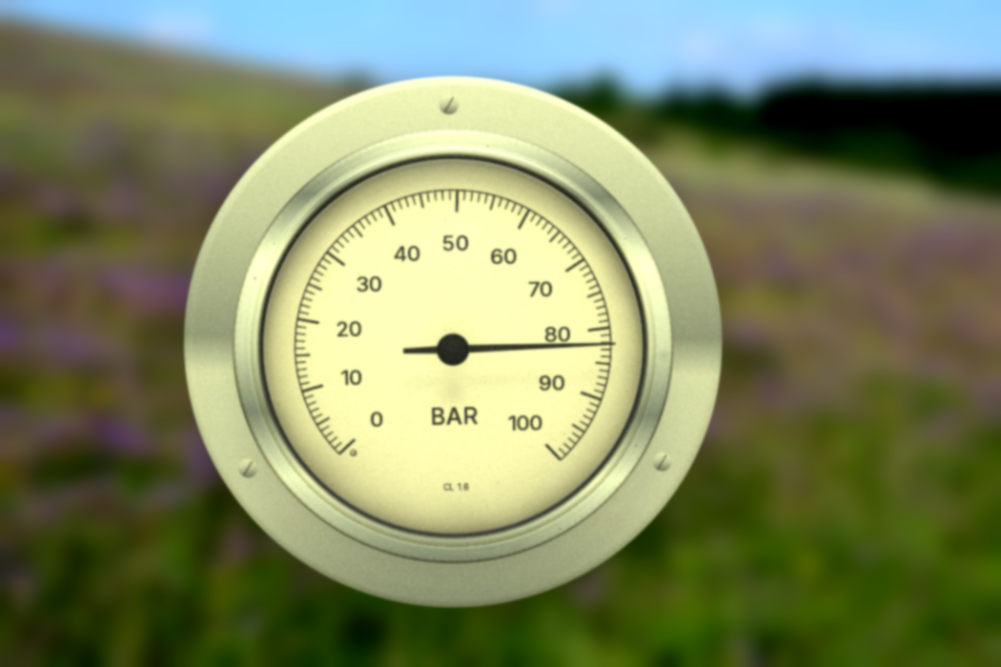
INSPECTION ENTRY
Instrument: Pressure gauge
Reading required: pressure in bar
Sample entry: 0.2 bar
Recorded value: 82 bar
